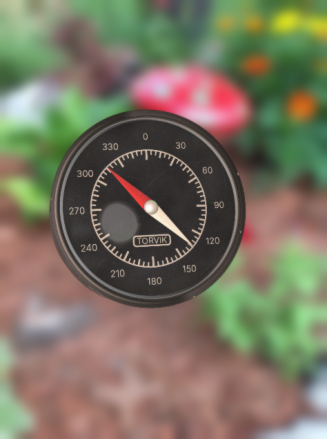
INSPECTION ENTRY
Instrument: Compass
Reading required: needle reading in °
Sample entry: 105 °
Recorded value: 315 °
